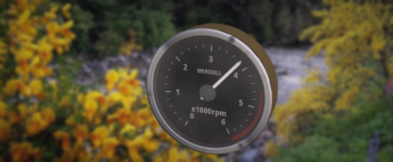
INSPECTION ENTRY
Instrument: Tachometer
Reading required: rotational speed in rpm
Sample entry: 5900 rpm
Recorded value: 3800 rpm
